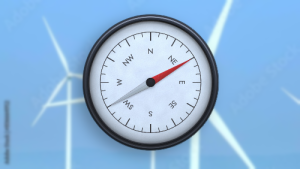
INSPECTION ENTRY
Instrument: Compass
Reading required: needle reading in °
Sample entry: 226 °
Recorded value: 60 °
